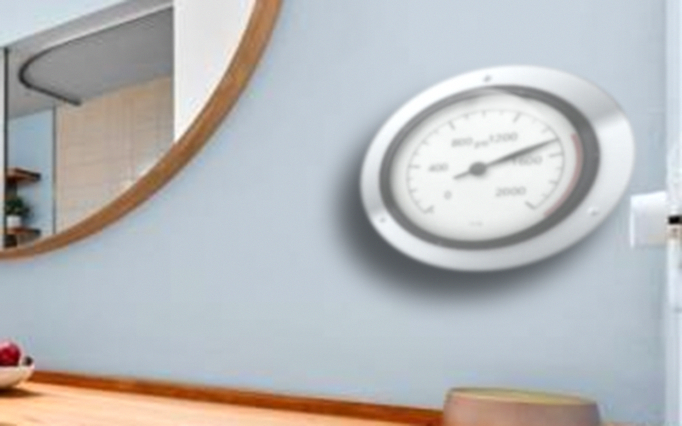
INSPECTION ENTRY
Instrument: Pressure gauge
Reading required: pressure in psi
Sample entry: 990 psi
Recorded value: 1500 psi
